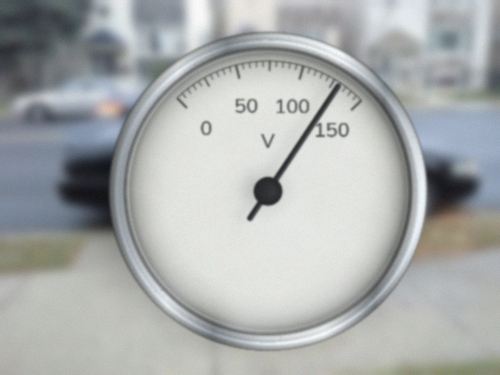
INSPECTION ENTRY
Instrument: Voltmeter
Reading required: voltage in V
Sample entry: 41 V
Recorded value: 130 V
